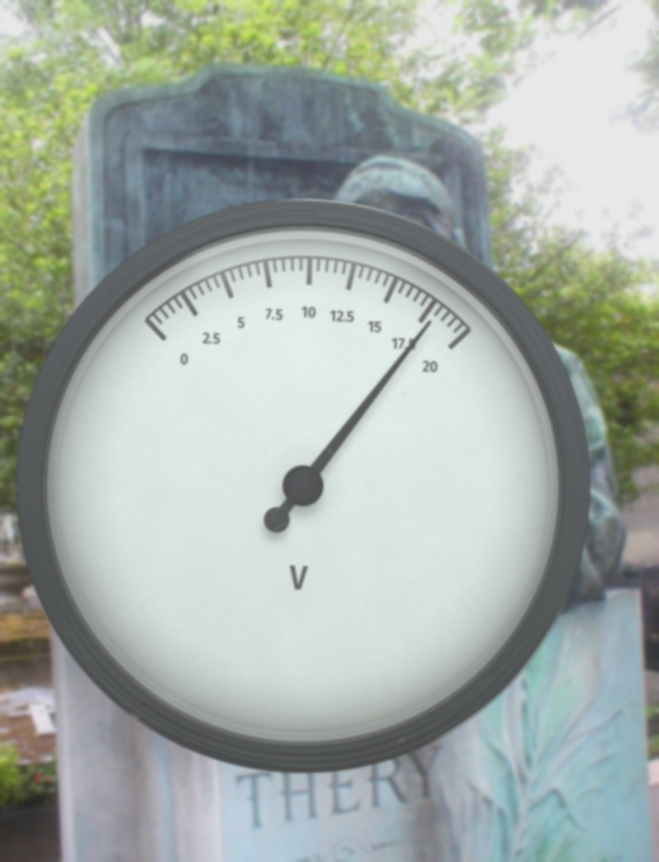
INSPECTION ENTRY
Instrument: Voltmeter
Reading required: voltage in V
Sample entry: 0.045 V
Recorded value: 18 V
